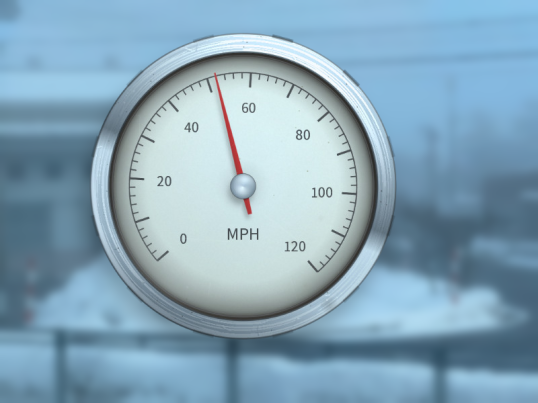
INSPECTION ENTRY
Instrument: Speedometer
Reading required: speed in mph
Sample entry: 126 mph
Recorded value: 52 mph
